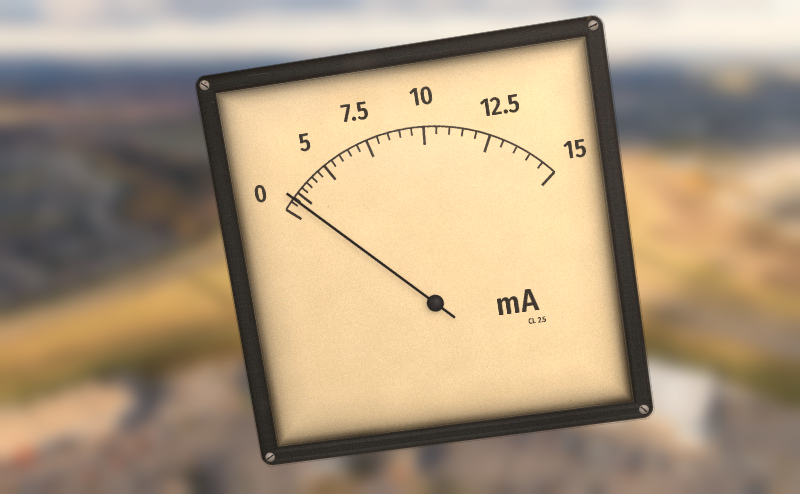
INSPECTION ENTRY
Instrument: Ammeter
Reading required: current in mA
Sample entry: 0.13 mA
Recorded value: 2 mA
